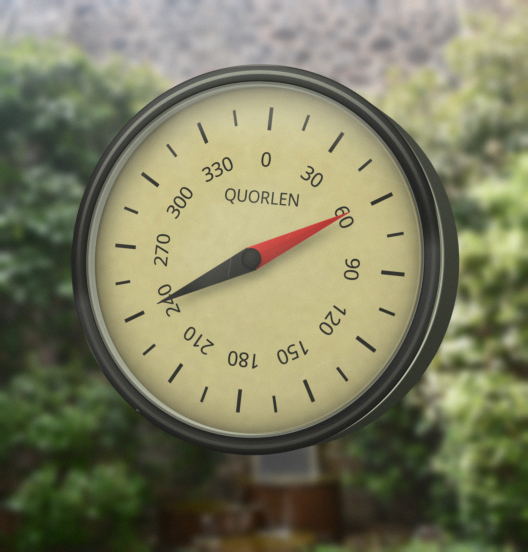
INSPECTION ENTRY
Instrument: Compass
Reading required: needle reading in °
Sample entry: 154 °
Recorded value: 60 °
